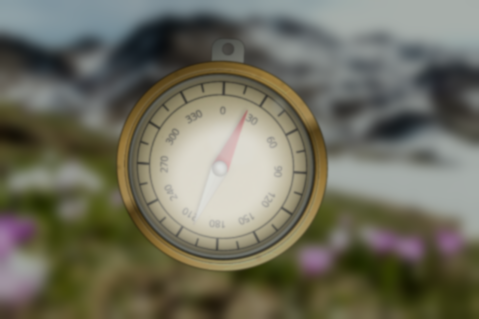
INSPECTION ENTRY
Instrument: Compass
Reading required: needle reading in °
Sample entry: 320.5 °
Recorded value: 22.5 °
